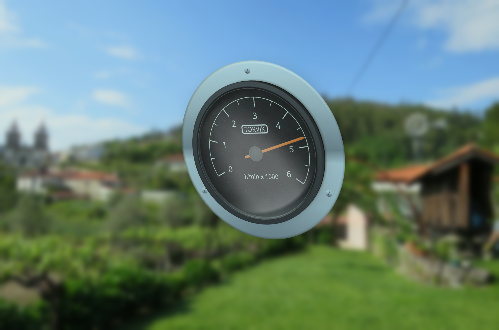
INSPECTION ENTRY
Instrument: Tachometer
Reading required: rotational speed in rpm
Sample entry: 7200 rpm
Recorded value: 4750 rpm
